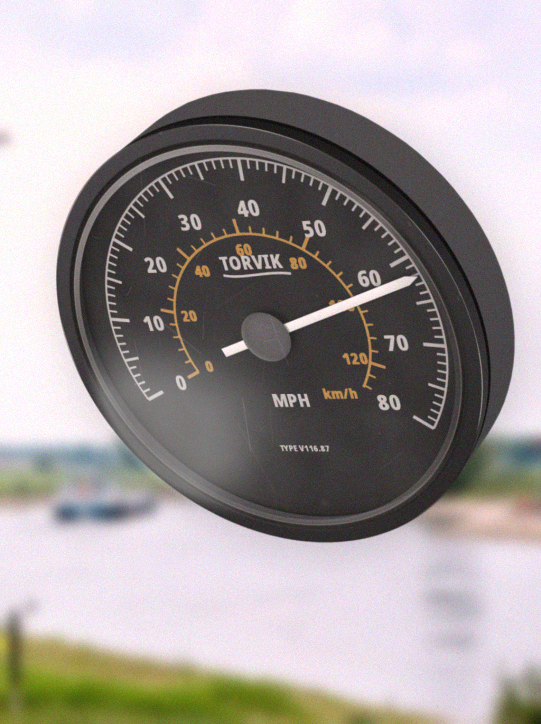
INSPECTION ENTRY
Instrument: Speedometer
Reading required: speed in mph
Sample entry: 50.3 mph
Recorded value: 62 mph
